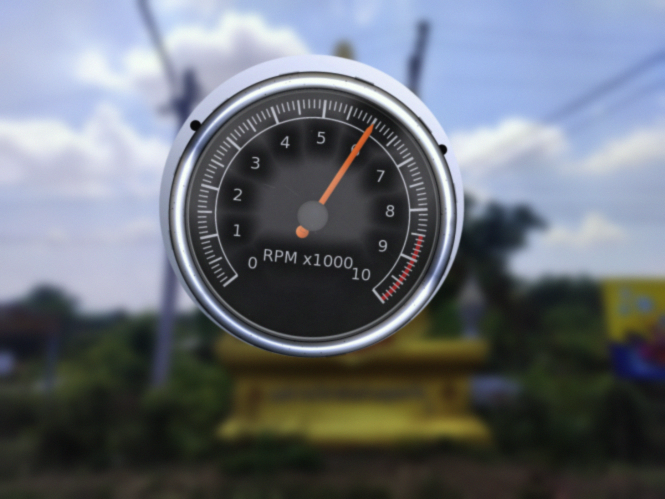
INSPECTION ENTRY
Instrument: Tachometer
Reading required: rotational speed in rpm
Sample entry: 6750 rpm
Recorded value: 6000 rpm
